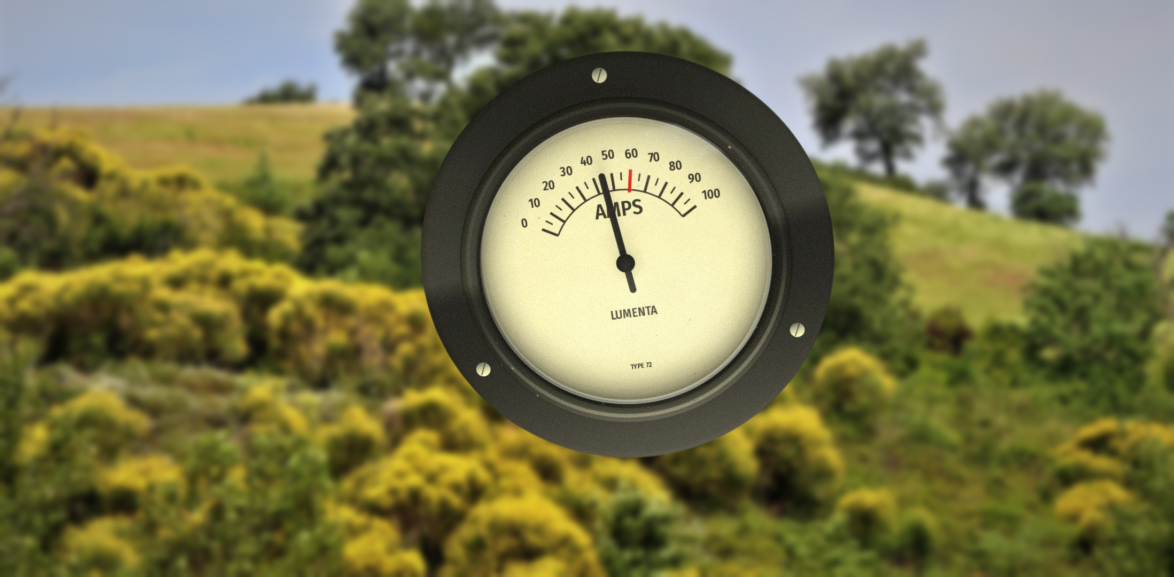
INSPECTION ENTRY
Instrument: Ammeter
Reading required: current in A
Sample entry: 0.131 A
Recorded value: 45 A
